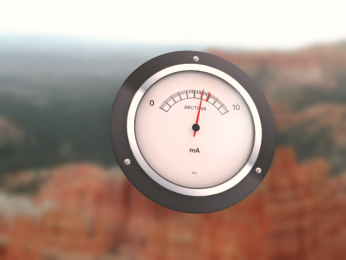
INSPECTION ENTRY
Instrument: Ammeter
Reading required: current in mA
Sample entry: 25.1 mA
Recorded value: 6 mA
